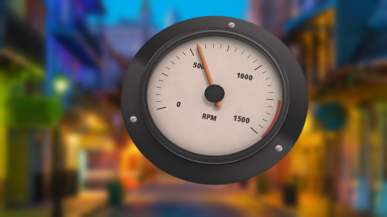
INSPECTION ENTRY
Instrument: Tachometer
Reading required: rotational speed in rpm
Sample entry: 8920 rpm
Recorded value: 550 rpm
